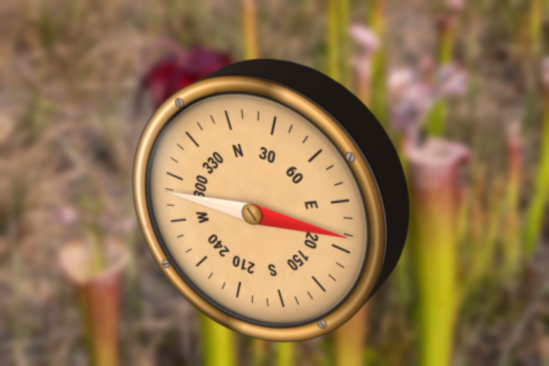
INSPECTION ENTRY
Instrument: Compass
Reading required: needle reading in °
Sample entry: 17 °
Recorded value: 110 °
